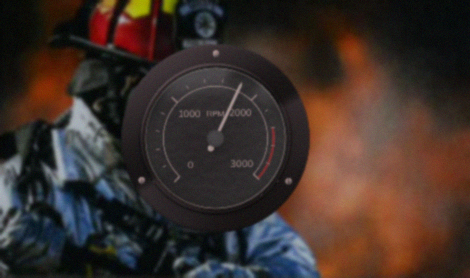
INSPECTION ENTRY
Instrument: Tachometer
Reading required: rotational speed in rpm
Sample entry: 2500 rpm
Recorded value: 1800 rpm
